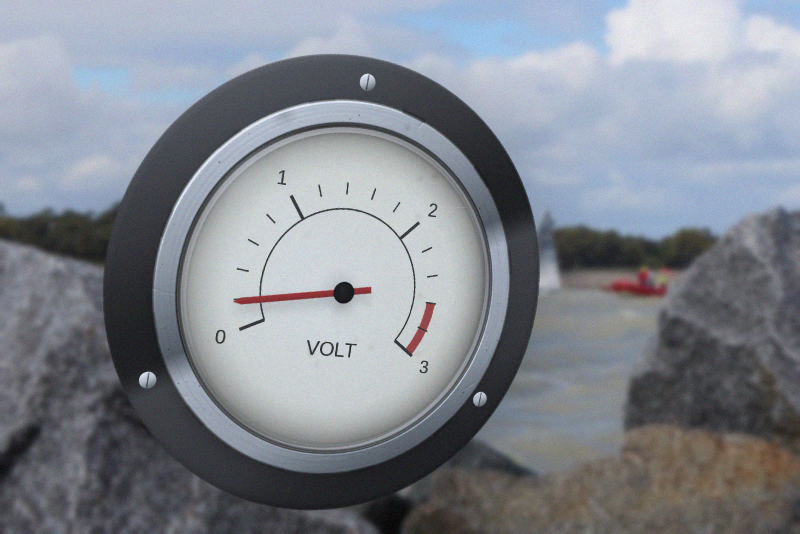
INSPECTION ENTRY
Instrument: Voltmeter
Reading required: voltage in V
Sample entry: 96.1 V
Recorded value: 0.2 V
